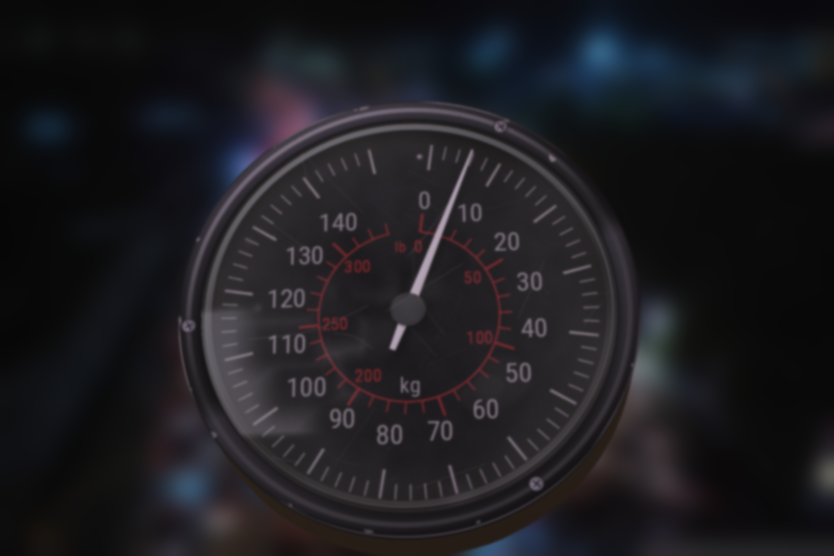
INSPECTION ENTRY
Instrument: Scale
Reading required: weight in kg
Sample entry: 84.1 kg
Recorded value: 6 kg
